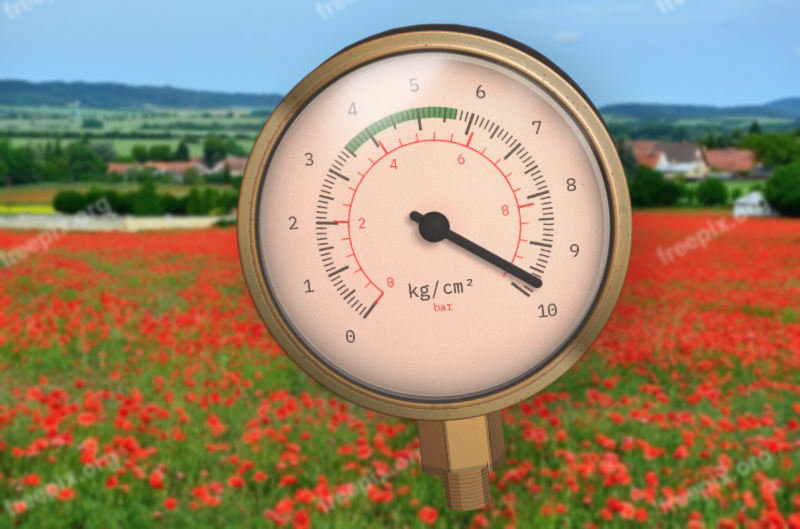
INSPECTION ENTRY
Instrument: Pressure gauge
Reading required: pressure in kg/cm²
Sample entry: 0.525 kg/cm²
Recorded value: 9.7 kg/cm²
